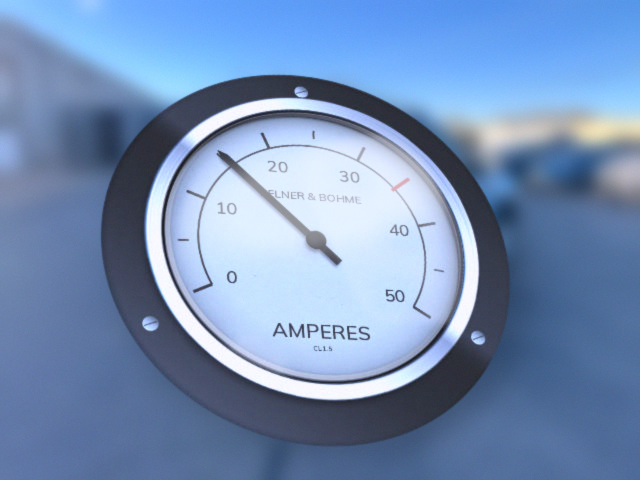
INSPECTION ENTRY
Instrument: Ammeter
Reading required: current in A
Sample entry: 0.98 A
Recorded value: 15 A
